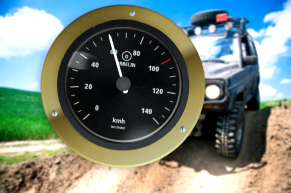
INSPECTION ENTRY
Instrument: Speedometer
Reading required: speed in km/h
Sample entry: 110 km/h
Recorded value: 60 km/h
